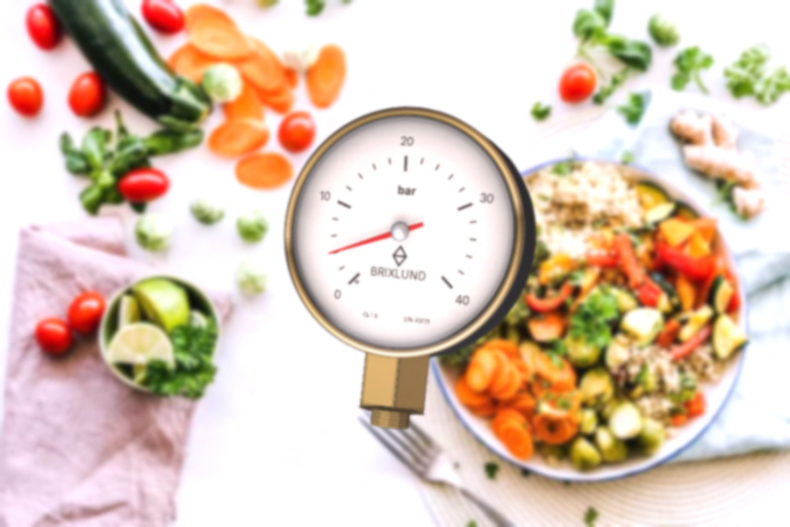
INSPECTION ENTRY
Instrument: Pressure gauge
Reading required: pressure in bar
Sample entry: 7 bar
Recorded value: 4 bar
